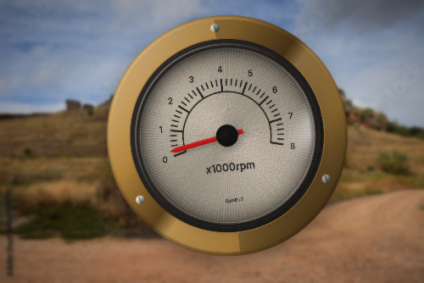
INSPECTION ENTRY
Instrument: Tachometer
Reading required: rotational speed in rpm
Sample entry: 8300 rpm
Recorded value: 200 rpm
